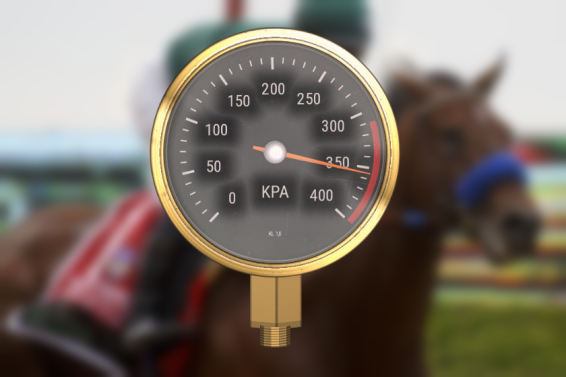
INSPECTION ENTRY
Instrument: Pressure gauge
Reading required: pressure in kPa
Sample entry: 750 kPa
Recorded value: 355 kPa
